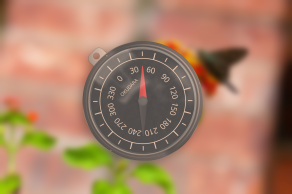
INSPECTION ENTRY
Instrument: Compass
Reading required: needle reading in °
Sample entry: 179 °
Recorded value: 45 °
